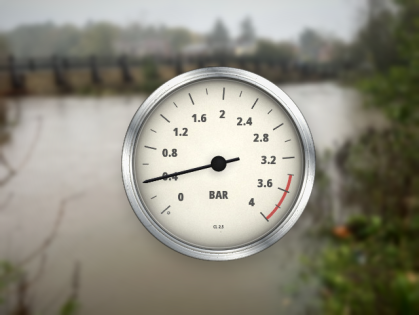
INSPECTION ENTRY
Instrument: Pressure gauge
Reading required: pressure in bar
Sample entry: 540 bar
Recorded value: 0.4 bar
